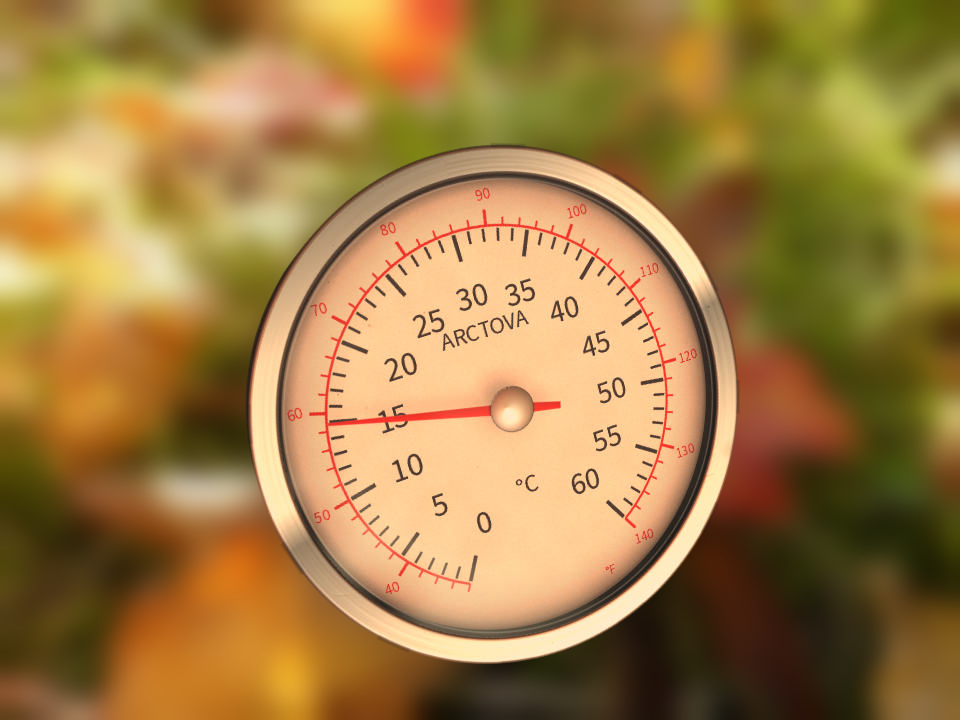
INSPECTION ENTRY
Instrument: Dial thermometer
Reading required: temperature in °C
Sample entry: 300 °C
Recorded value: 15 °C
